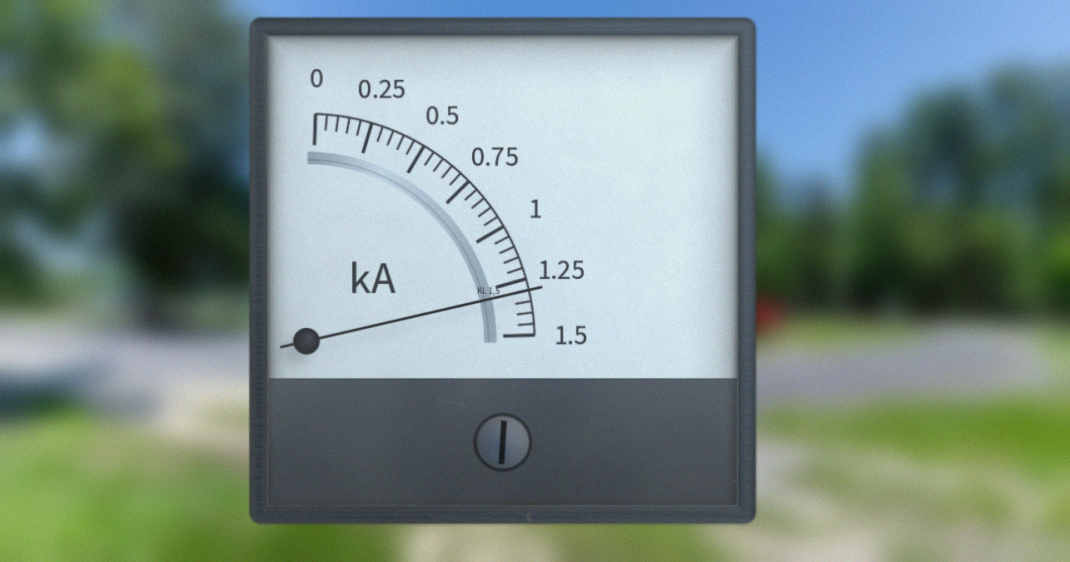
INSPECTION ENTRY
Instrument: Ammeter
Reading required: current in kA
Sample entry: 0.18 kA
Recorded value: 1.3 kA
